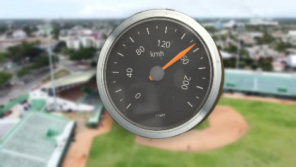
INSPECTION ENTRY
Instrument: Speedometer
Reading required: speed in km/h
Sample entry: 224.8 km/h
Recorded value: 155 km/h
